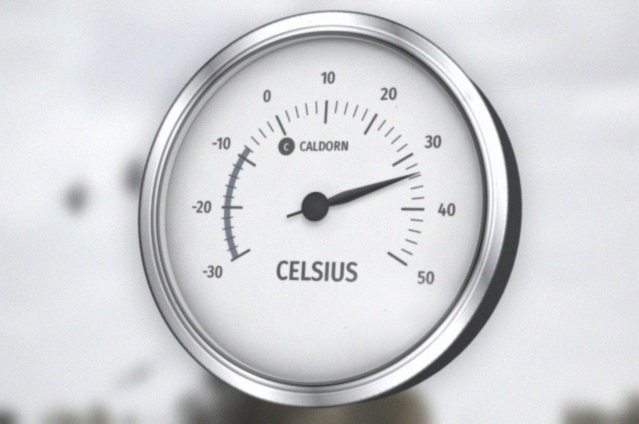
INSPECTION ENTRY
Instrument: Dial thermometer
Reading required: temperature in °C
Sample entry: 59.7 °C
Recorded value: 34 °C
